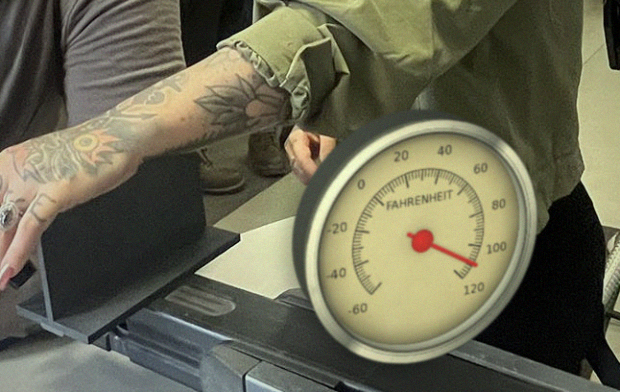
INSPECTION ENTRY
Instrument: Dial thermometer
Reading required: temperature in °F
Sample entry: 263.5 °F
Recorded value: 110 °F
